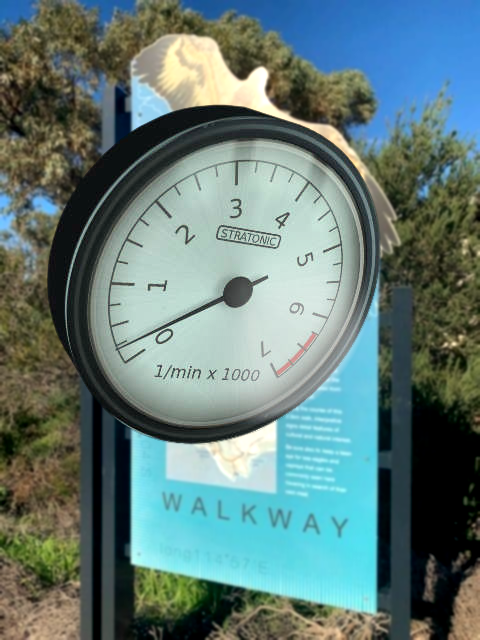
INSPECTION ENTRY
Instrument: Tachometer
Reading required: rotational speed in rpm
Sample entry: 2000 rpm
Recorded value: 250 rpm
